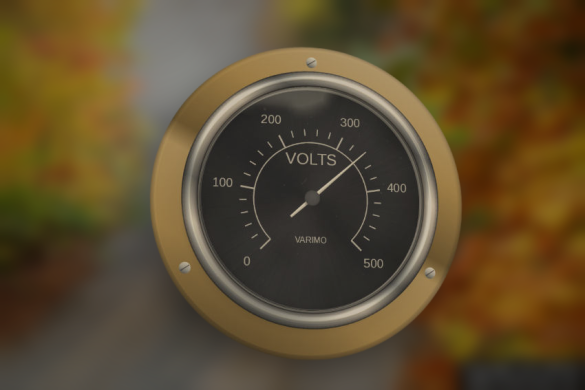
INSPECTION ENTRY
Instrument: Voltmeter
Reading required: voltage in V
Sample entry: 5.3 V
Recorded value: 340 V
